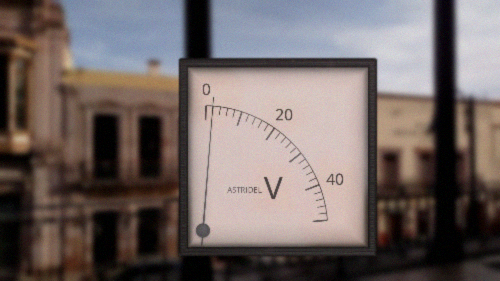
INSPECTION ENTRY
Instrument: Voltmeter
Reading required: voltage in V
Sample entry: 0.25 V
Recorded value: 2 V
